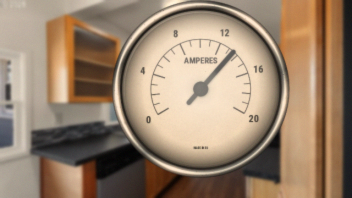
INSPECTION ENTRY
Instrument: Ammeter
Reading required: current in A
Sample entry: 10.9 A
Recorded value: 13.5 A
